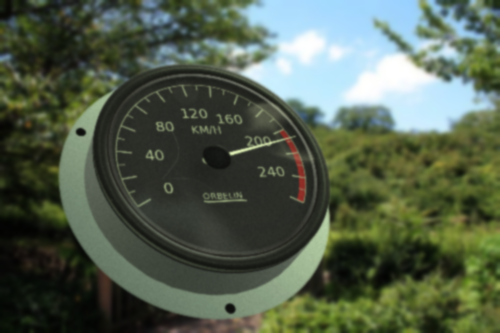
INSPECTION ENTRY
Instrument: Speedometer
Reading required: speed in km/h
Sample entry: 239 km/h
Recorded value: 210 km/h
